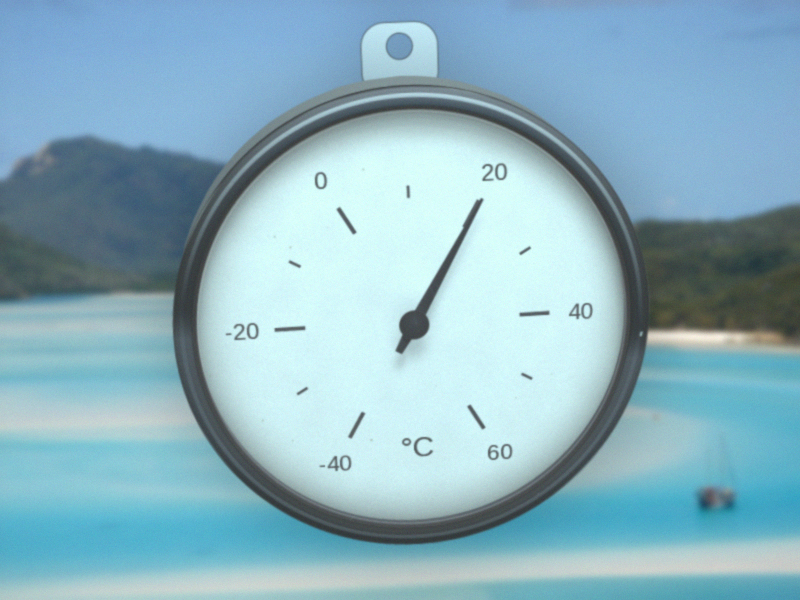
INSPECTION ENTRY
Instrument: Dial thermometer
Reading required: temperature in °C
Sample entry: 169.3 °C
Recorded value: 20 °C
